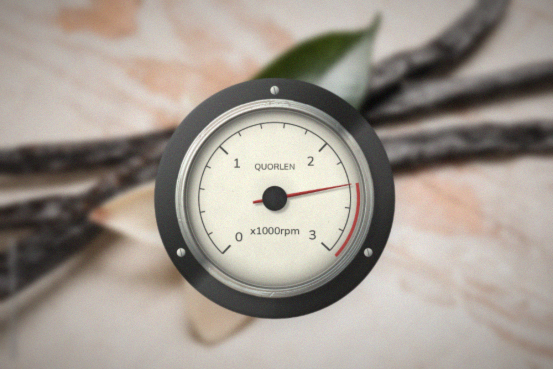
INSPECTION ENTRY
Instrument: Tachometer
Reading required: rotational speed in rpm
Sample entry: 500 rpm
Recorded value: 2400 rpm
